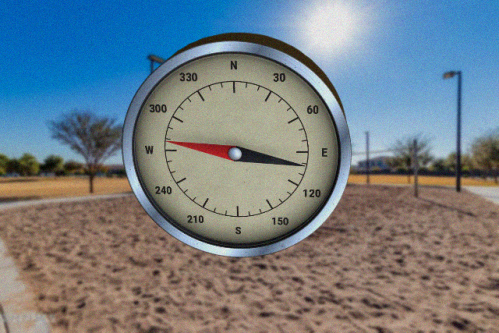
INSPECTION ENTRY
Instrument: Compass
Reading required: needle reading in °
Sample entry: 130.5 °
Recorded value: 280 °
